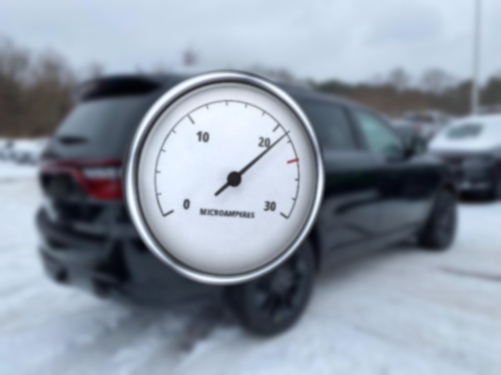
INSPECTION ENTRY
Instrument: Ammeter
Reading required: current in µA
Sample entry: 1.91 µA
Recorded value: 21 µA
